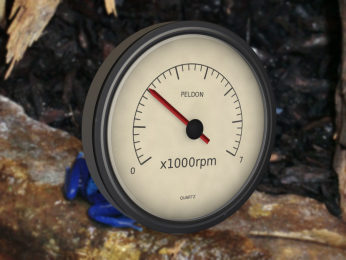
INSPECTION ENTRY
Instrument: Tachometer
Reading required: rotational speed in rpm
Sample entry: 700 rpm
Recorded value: 2000 rpm
